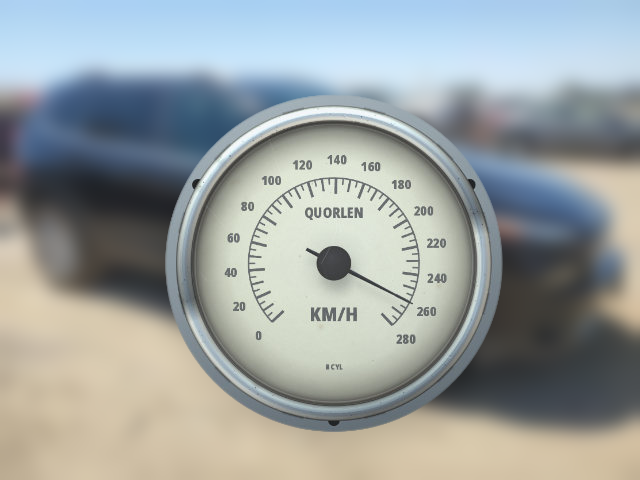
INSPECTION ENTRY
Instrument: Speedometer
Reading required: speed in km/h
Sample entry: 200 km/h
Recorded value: 260 km/h
